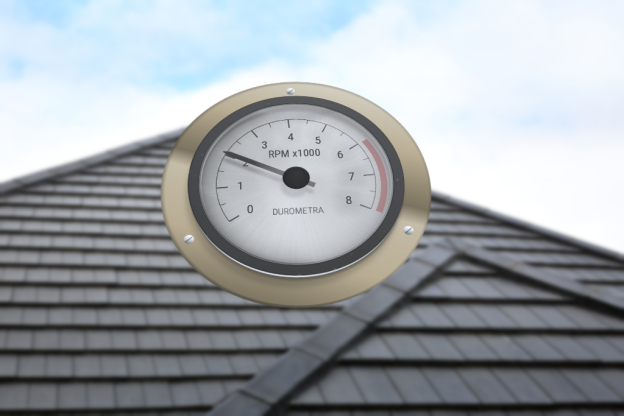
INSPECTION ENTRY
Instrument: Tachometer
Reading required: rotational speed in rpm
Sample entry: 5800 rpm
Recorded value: 2000 rpm
